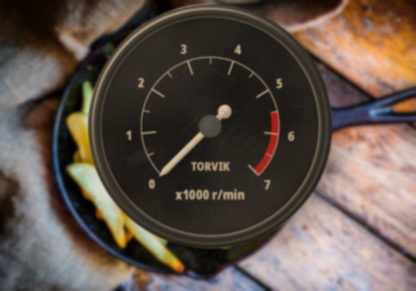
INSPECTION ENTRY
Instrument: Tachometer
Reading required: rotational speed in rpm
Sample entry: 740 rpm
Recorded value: 0 rpm
